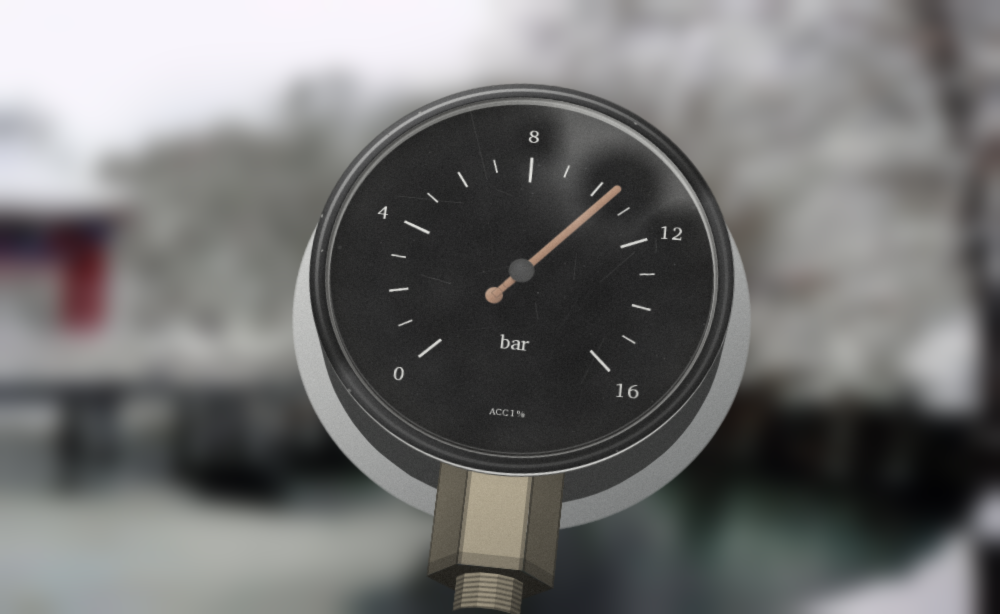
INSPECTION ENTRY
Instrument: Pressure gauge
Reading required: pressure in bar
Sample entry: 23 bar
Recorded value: 10.5 bar
